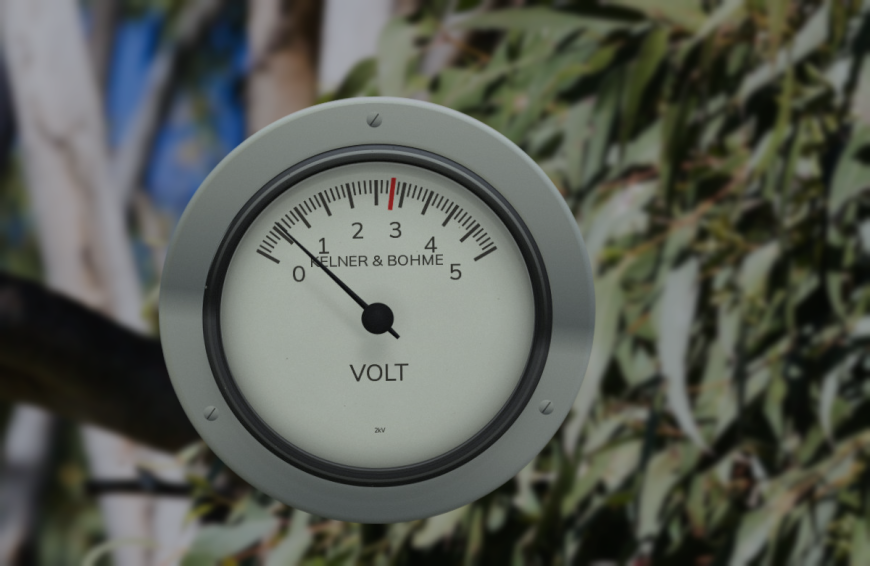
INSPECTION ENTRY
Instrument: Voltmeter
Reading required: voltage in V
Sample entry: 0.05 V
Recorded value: 0.6 V
